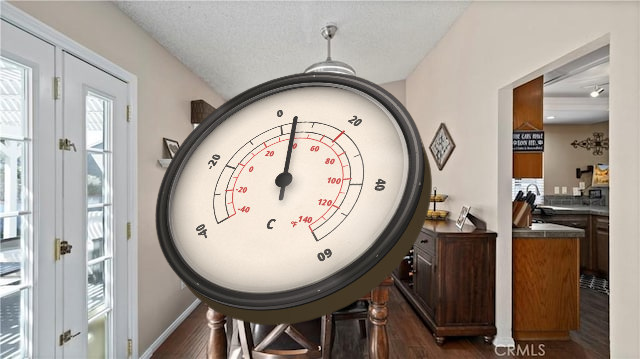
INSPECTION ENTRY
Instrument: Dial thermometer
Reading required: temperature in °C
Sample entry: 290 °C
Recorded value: 5 °C
